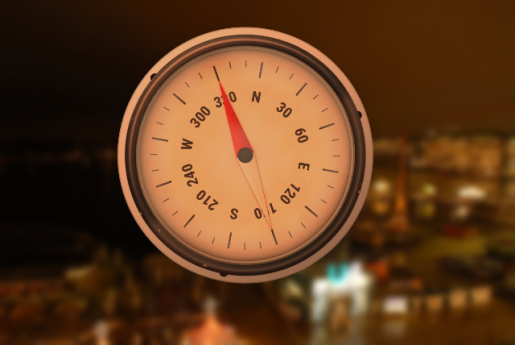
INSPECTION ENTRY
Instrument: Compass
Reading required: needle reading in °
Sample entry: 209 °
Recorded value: 330 °
